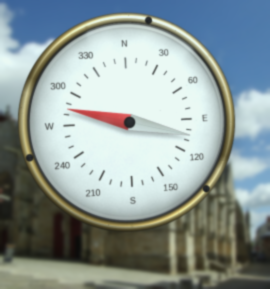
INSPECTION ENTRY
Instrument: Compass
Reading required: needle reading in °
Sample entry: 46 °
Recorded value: 285 °
